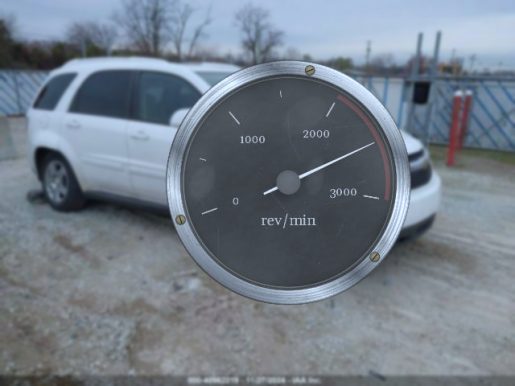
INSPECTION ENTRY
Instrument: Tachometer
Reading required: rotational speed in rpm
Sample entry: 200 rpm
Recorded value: 2500 rpm
